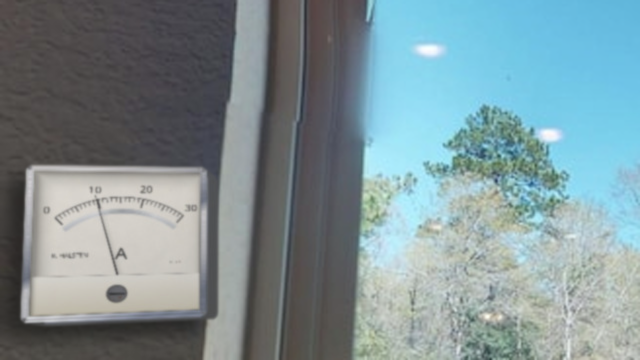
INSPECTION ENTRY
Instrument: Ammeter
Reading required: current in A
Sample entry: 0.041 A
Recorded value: 10 A
